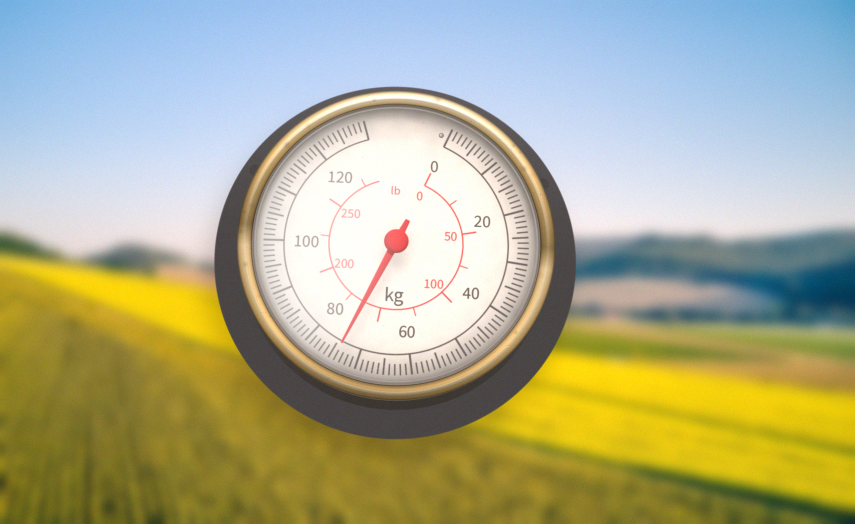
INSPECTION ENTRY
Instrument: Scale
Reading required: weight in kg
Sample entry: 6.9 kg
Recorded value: 74 kg
